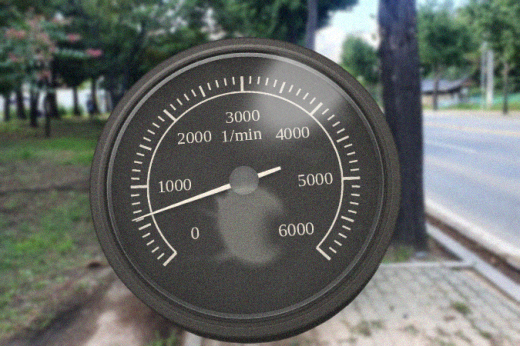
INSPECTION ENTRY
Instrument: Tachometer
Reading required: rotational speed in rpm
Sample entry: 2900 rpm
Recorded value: 600 rpm
